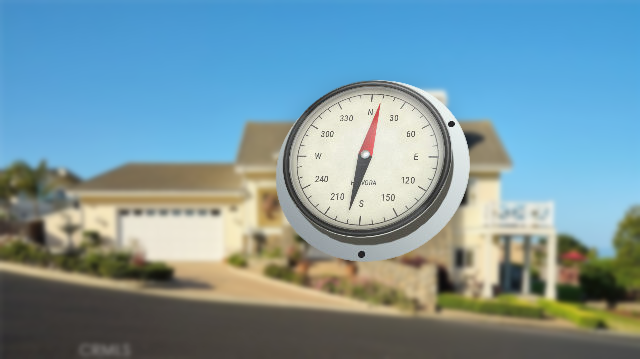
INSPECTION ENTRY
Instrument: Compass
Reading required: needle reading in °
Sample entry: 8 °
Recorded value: 10 °
